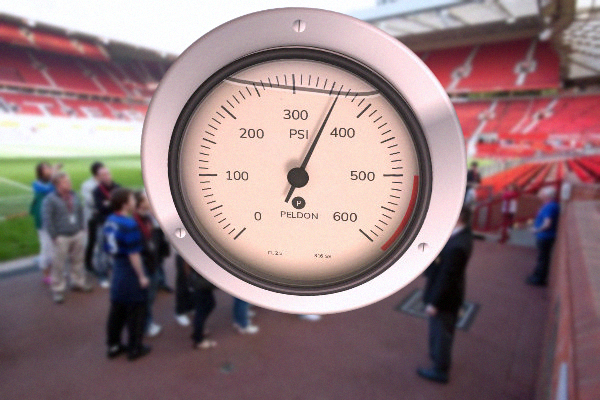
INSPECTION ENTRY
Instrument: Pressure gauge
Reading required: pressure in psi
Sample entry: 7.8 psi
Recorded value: 360 psi
